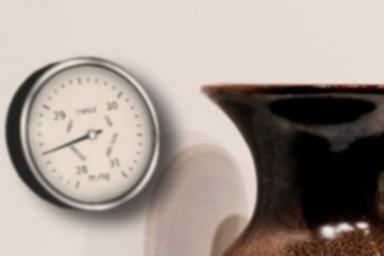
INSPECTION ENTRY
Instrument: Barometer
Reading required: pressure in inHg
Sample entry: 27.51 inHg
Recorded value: 28.5 inHg
